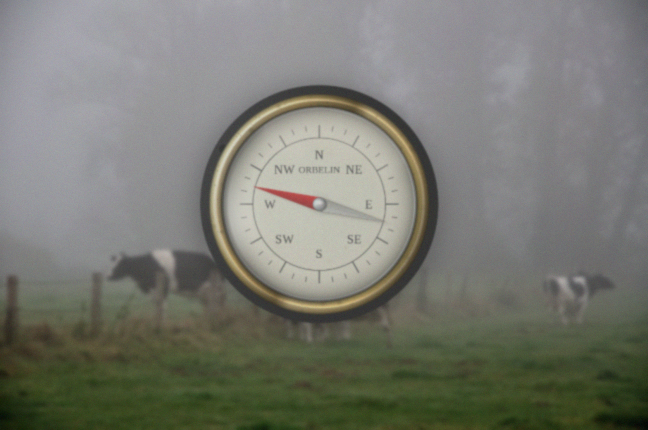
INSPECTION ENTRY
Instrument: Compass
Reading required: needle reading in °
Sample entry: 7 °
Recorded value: 285 °
